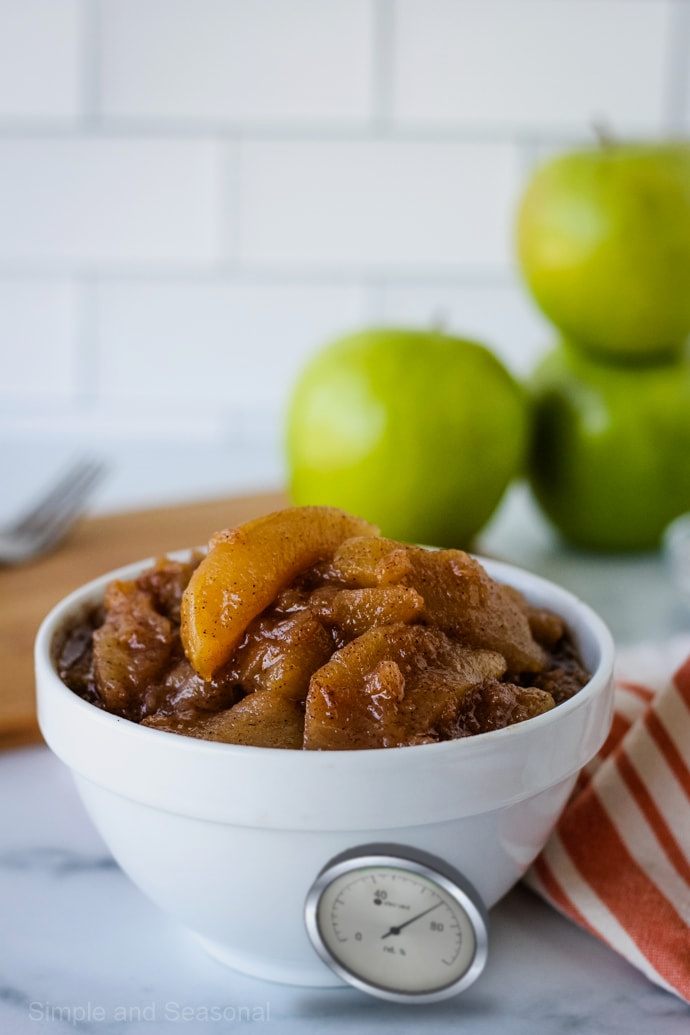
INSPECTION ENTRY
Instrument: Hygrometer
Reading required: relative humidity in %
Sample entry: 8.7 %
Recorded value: 68 %
